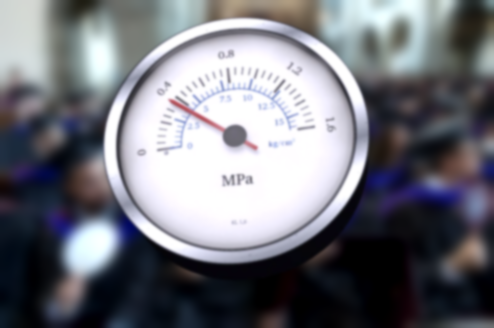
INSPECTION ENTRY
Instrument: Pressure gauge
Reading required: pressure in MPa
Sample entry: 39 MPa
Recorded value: 0.35 MPa
